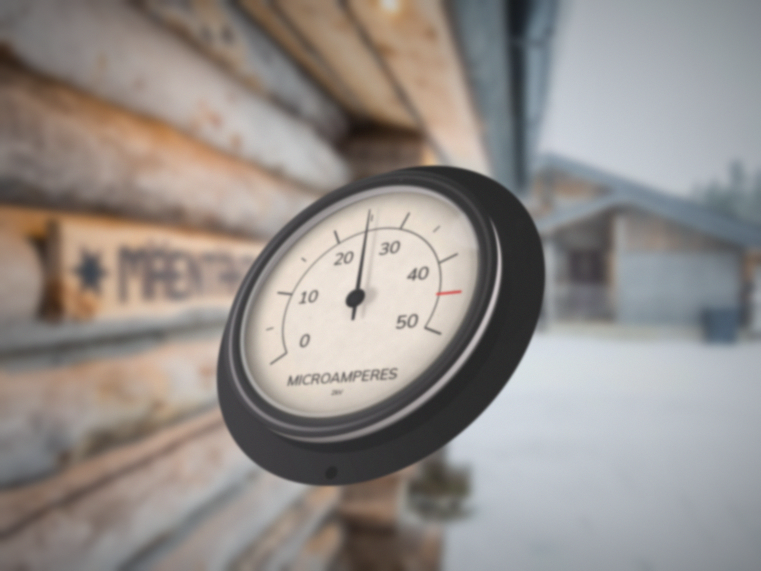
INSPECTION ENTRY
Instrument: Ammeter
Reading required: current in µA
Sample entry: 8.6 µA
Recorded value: 25 µA
